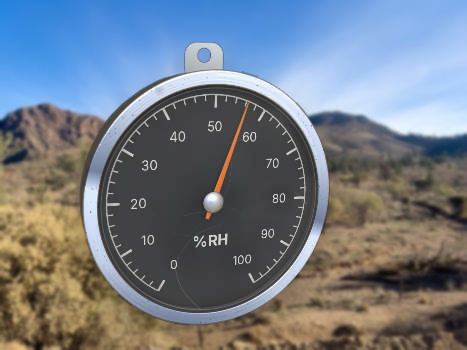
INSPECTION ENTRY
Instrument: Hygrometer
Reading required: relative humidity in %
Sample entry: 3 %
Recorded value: 56 %
